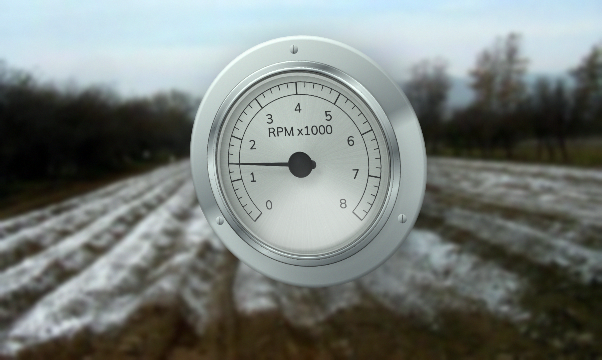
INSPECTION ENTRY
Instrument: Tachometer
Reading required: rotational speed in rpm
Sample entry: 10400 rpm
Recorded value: 1400 rpm
